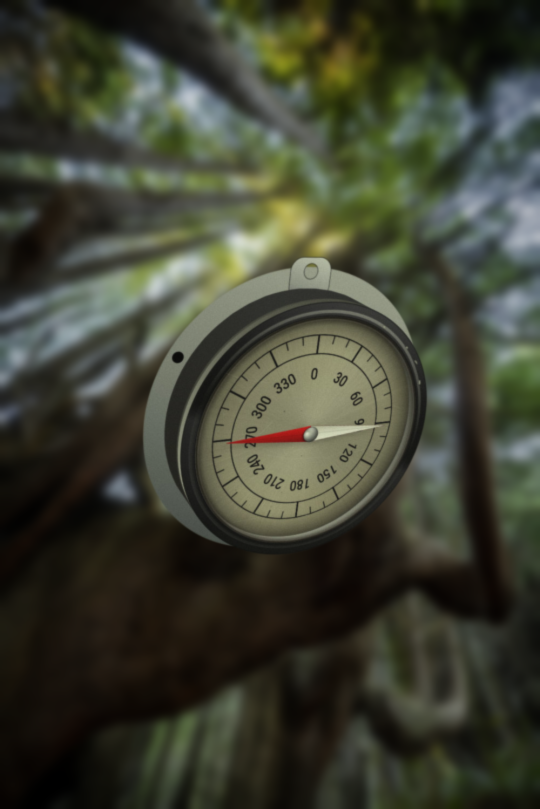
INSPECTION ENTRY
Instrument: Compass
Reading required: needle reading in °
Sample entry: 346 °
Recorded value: 270 °
